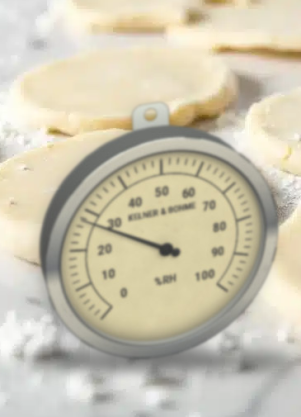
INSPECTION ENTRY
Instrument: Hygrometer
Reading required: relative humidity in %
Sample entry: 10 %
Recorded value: 28 %
